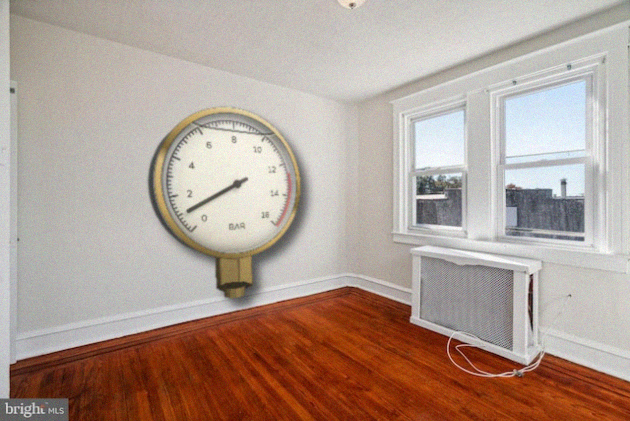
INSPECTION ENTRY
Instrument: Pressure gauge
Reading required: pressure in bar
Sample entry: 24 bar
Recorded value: 1 bar
